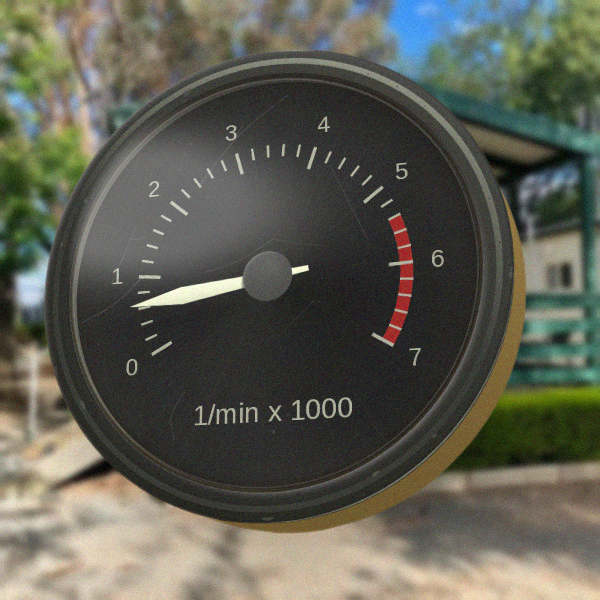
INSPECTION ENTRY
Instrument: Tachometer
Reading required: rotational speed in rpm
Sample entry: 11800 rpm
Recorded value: 600 rpm
